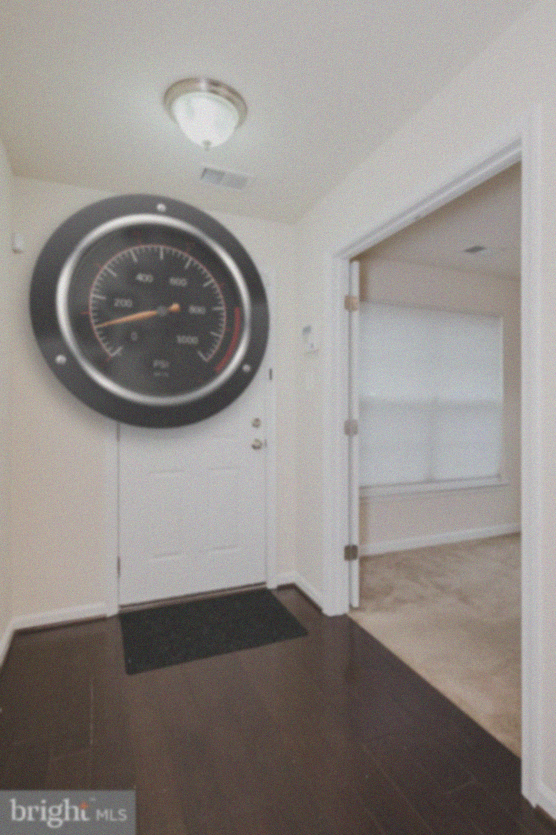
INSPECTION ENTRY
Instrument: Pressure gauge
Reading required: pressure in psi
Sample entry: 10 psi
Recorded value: 100 psi
